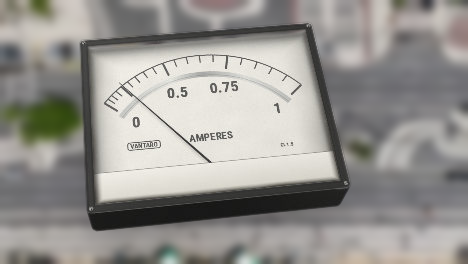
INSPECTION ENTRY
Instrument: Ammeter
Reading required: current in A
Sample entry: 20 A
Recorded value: 0.25 A
